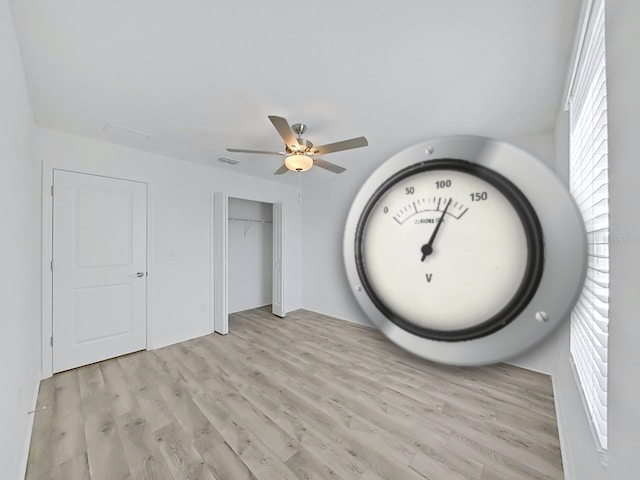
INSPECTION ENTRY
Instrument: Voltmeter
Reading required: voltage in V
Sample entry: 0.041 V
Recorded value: 120 V
